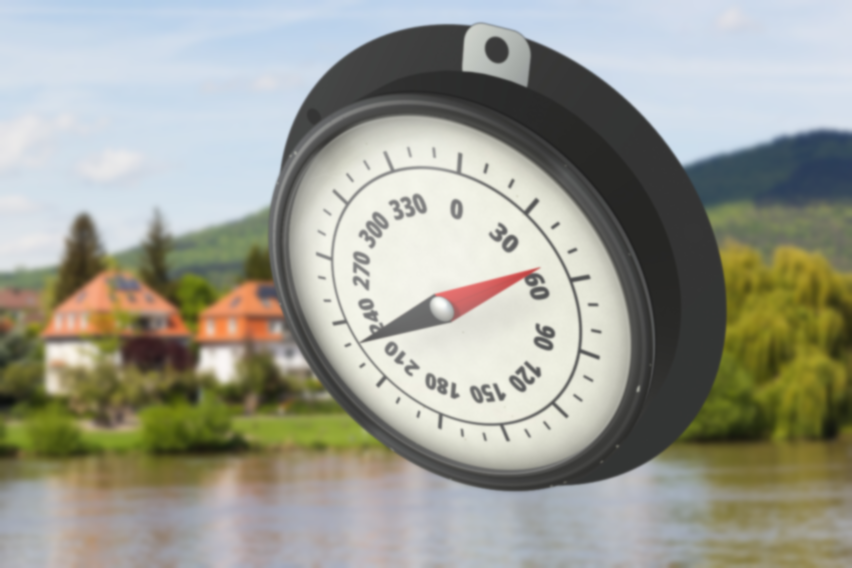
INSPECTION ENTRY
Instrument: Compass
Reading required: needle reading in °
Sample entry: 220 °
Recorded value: 50 °
